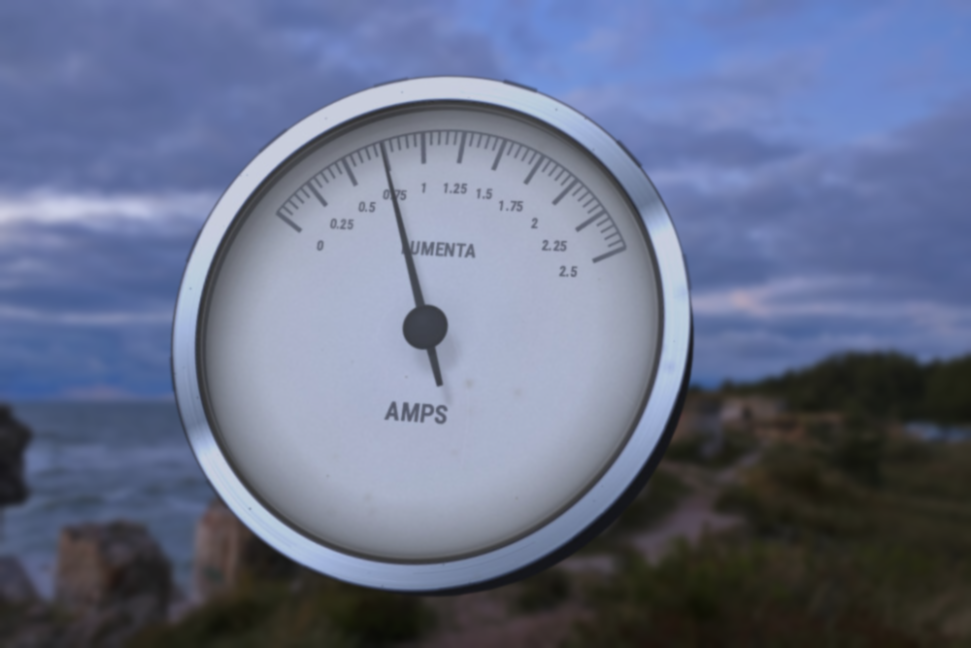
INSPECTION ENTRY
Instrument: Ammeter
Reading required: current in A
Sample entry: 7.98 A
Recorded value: 0.75 A
